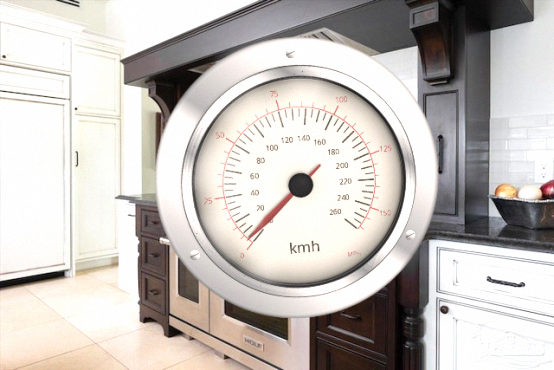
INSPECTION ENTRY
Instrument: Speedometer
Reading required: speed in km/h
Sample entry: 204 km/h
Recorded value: 5 km/h
